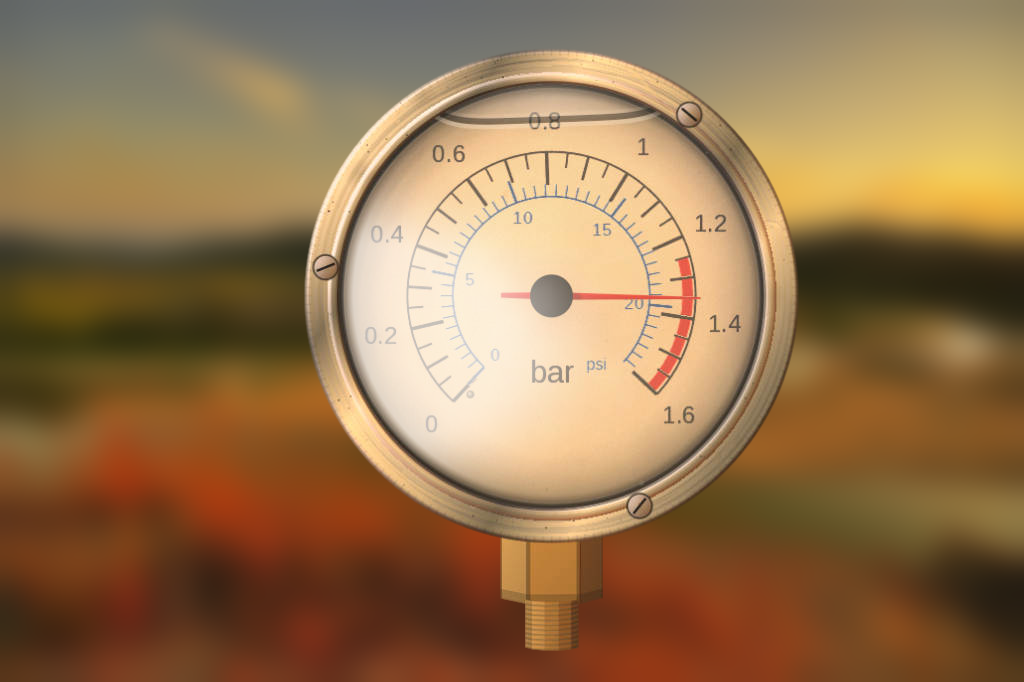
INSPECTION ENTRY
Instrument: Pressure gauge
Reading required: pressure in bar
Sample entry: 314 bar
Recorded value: 1.35 bar
